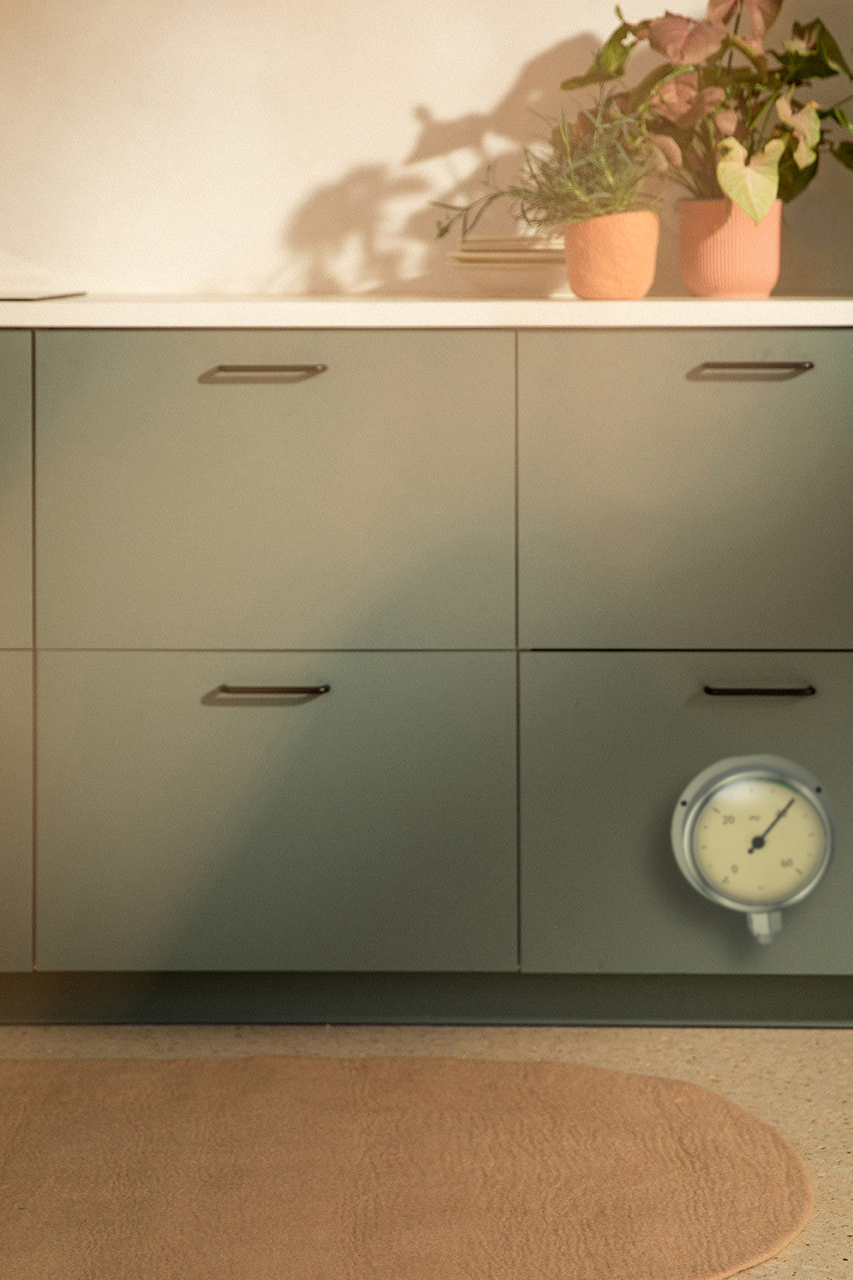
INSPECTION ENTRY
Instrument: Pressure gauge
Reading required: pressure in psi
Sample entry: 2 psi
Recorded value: 40 psi
